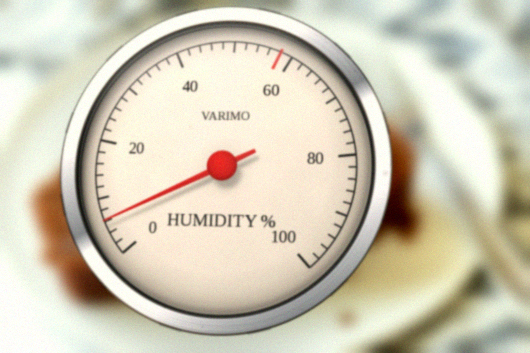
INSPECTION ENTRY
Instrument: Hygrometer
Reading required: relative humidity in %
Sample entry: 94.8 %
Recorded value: 6 %
